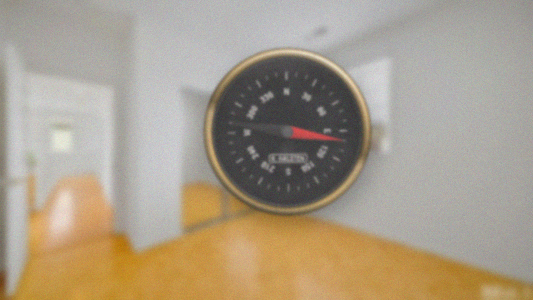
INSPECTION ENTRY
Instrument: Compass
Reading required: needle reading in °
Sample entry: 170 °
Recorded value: 100 °
